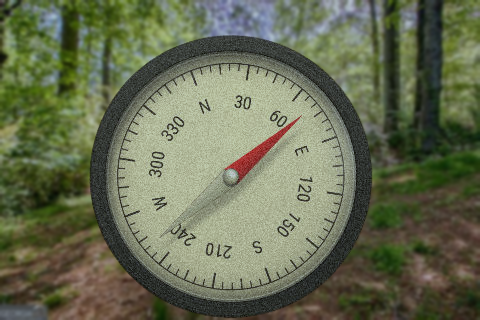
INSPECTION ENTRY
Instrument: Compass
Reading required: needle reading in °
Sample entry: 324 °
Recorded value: 70 °
